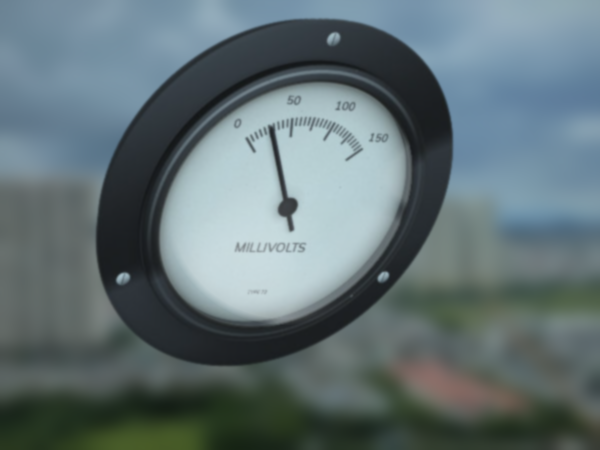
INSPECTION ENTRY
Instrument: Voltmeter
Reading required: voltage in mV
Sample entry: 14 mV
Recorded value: 25 mV
